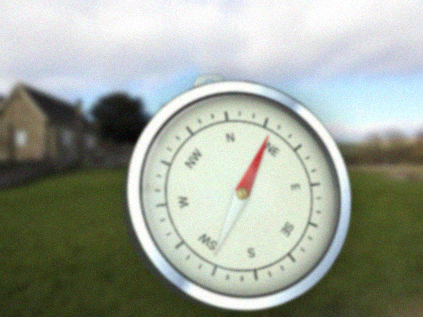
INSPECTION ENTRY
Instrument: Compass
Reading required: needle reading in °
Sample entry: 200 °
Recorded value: 35 °
